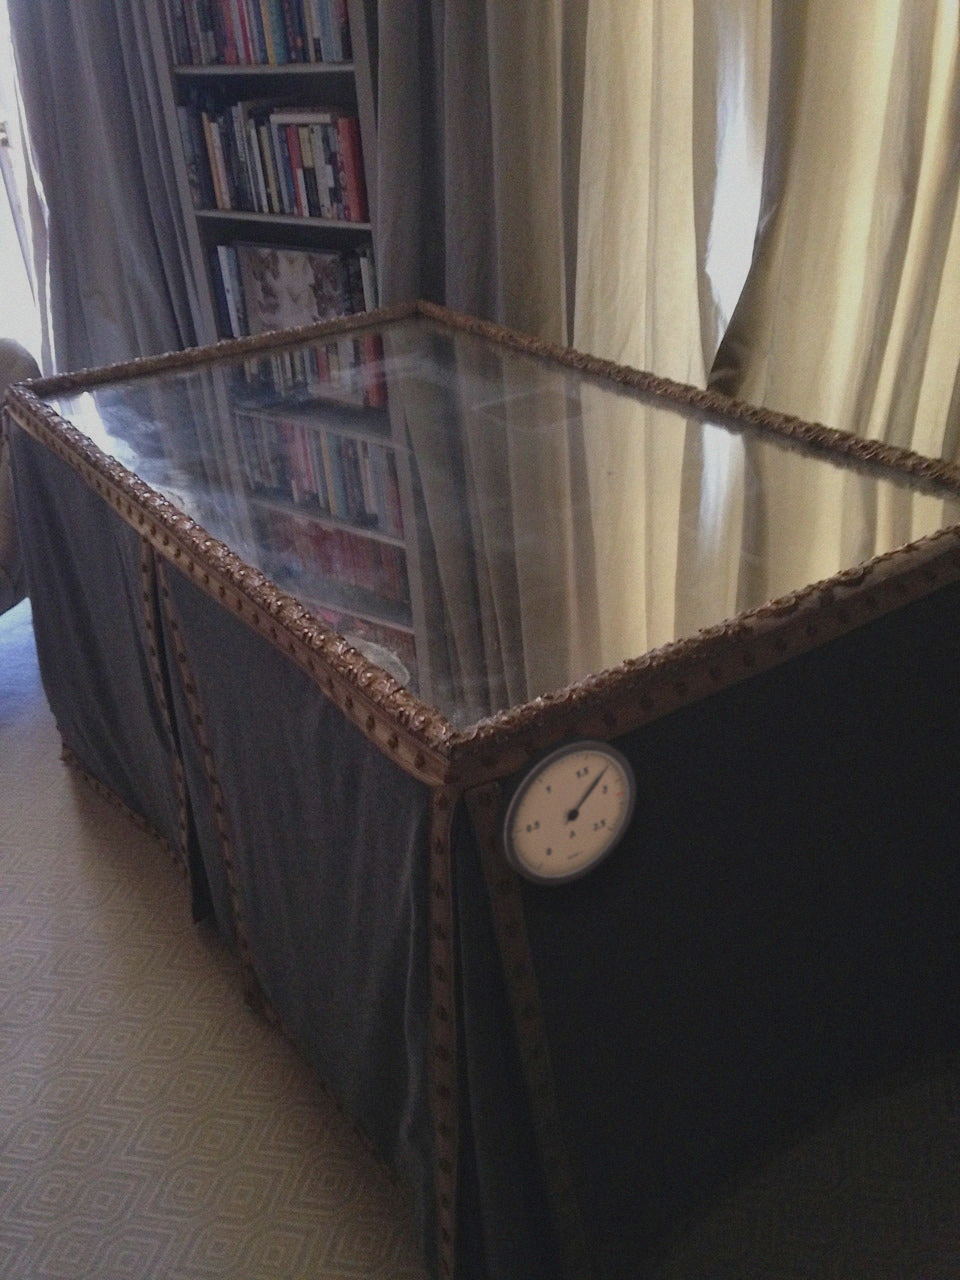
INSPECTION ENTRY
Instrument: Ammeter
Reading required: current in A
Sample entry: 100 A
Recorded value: 1.75 A
